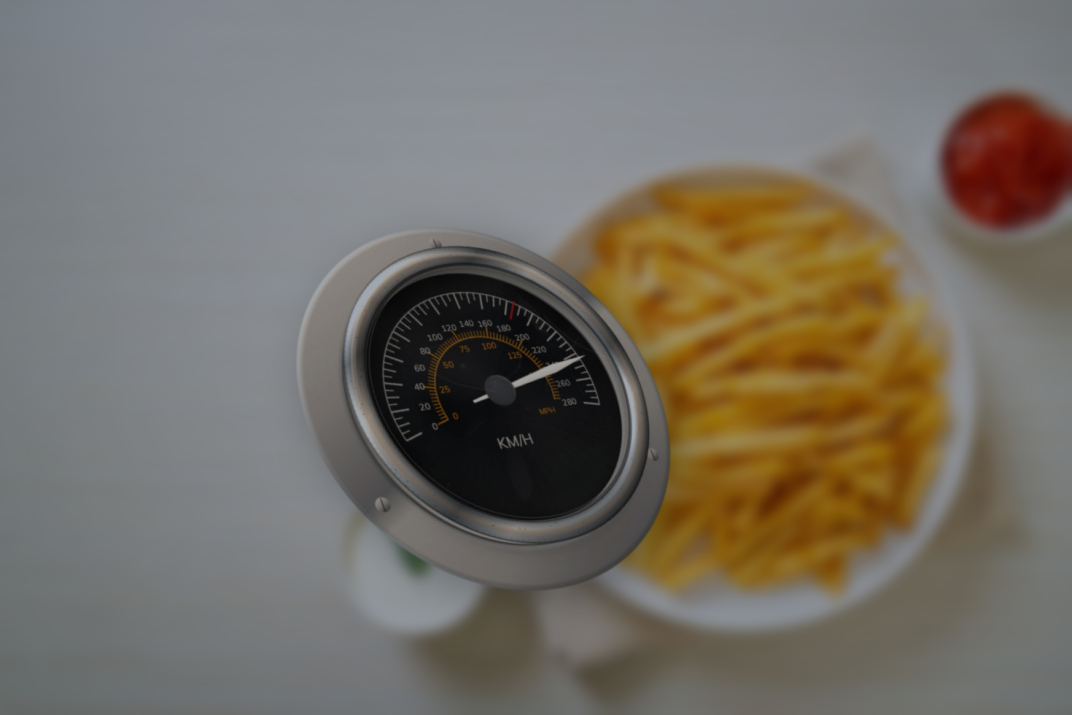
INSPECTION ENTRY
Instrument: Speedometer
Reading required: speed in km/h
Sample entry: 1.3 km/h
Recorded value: 245 km/h
